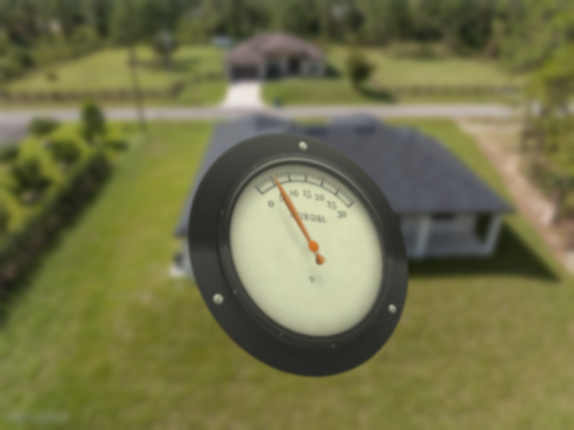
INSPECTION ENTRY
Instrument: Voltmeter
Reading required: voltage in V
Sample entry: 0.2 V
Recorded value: 5 V
